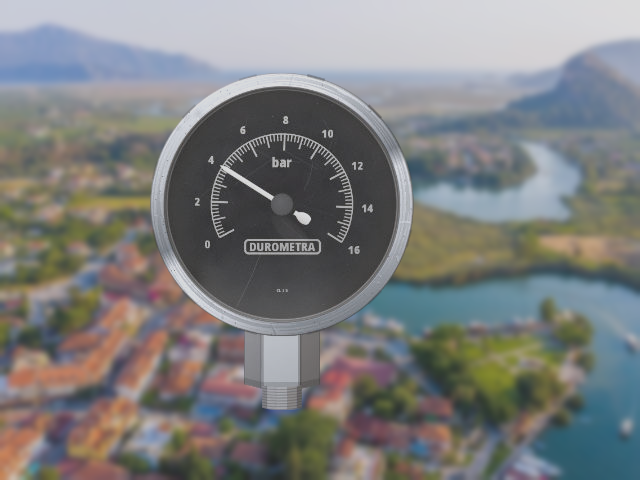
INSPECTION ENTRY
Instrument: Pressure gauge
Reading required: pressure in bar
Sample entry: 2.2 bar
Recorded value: 4 bar
